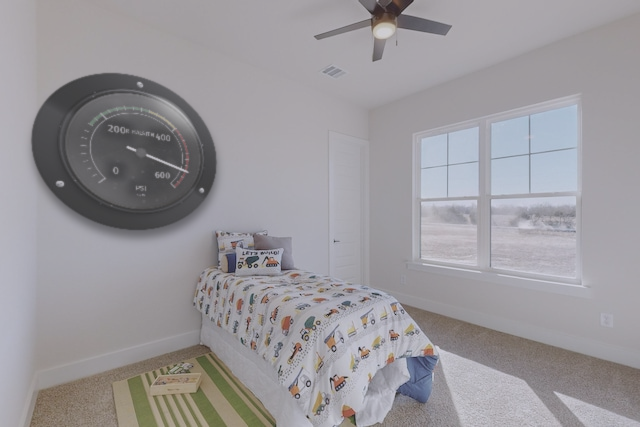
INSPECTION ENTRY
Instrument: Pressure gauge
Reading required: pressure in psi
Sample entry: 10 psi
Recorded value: 540 psi
